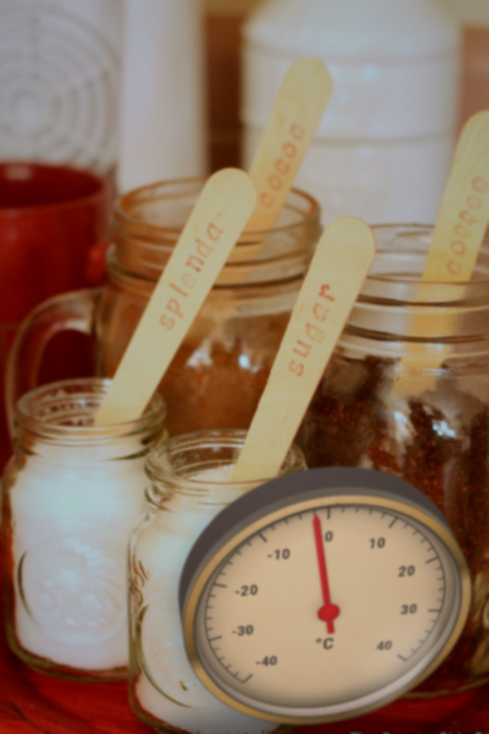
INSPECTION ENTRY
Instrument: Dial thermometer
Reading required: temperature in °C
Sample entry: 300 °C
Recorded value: -2 °C
